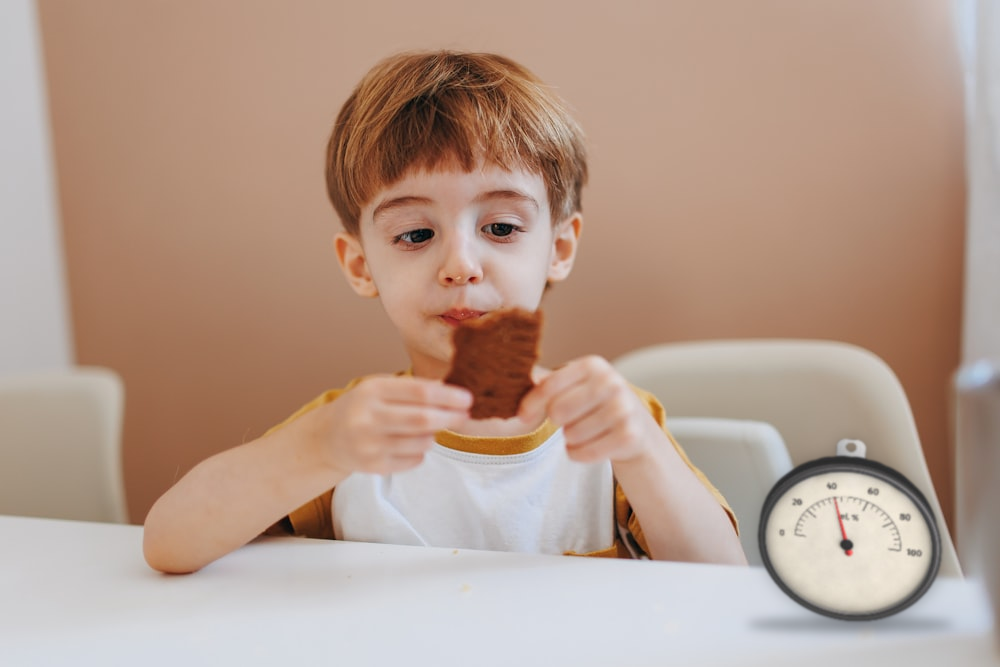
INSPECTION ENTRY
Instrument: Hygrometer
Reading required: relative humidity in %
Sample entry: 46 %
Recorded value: 40 %
